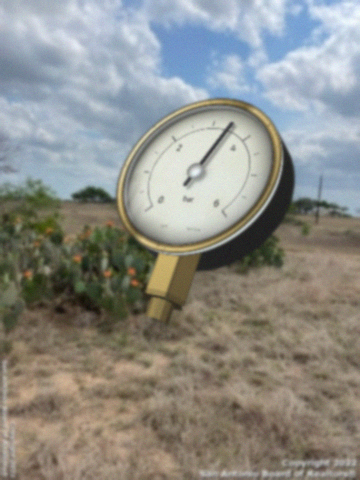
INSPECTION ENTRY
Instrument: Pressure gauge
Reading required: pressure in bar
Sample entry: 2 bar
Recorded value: 3.5 bar
